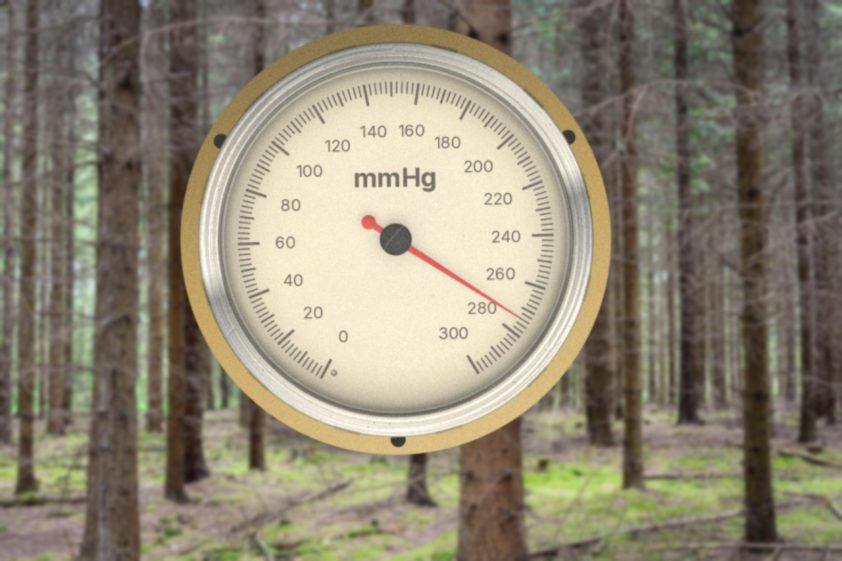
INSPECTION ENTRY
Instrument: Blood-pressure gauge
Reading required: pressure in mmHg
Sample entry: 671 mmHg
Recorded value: 274 mmHg
